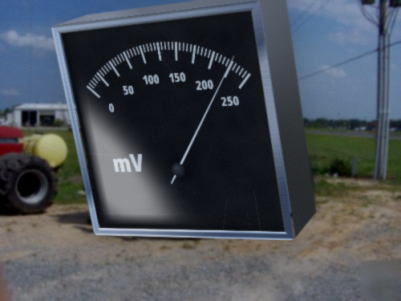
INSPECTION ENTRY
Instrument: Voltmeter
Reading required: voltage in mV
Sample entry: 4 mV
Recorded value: 225 mV
